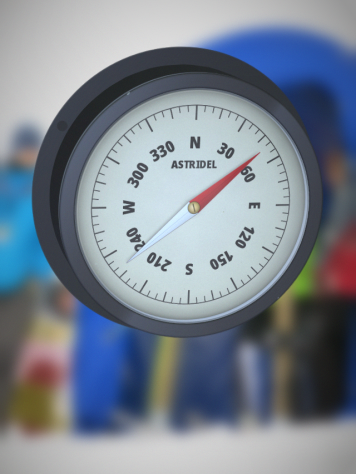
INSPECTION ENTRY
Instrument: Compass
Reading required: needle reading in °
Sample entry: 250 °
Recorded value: 50 °
